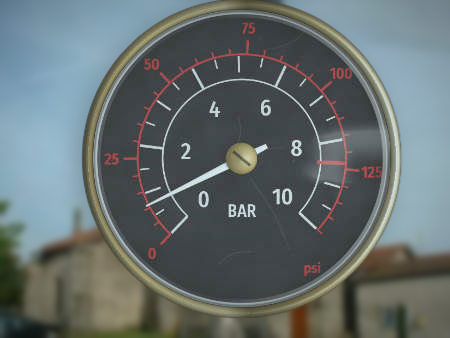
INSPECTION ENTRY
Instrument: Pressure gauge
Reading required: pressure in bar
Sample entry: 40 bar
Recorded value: 0.75 bar
